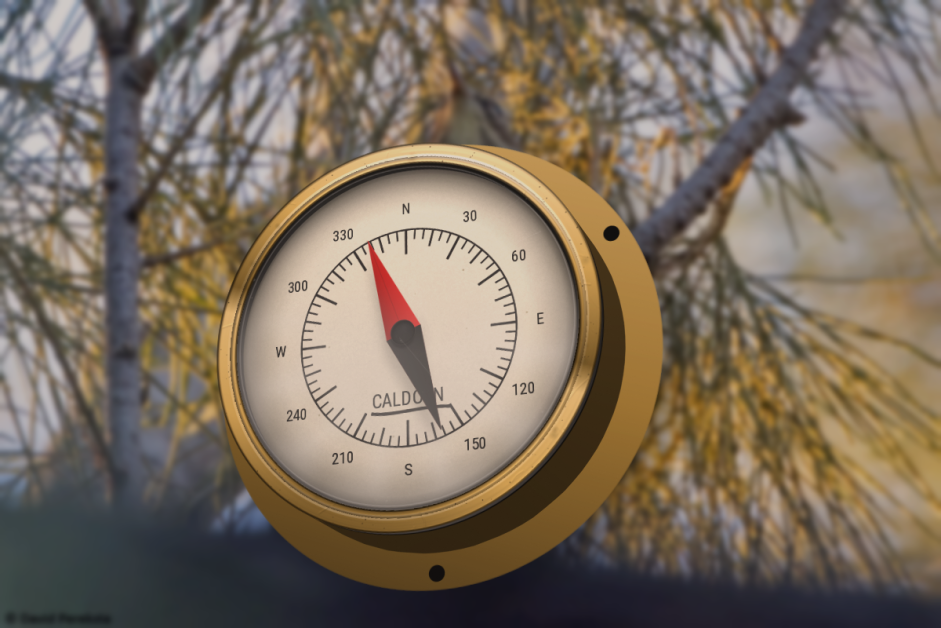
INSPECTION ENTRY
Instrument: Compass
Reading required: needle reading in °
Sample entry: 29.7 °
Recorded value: 340 °
